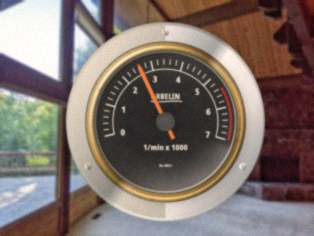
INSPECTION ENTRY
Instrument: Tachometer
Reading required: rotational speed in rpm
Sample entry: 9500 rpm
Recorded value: 2600 rpm
